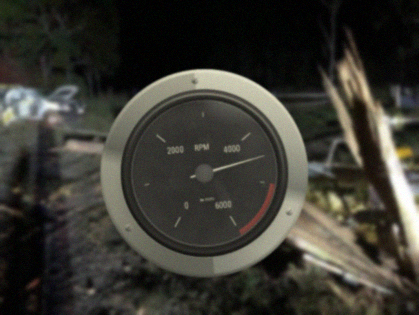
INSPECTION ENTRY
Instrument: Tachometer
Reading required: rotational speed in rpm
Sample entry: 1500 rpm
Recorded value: 4500 rpm
